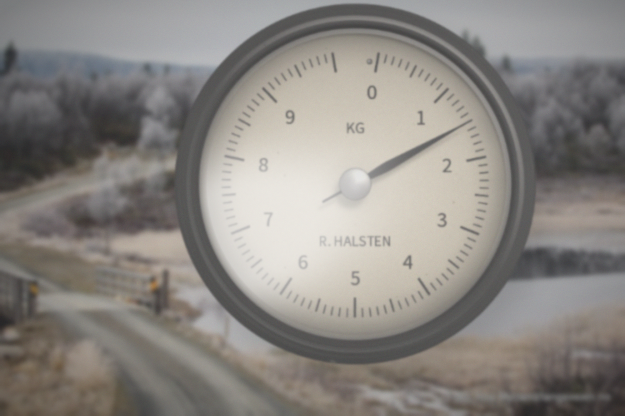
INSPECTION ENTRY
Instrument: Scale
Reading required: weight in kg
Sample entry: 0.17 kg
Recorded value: 1.5 kg
